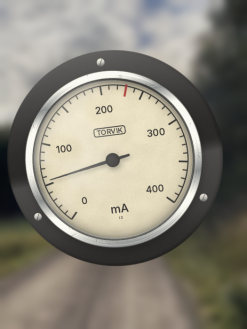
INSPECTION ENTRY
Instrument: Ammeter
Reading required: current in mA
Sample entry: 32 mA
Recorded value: 55 mA
